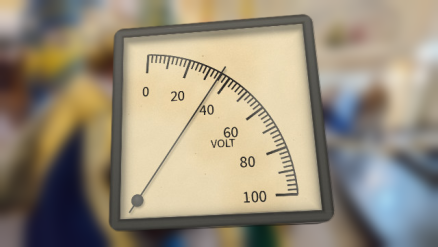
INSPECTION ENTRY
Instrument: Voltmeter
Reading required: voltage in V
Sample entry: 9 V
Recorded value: 36 V
